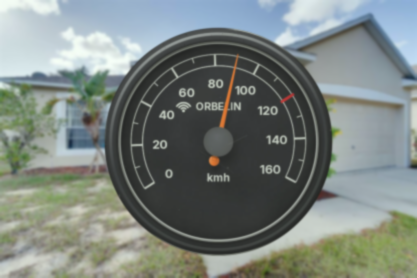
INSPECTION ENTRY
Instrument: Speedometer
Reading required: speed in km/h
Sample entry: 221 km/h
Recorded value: 90 km/h
